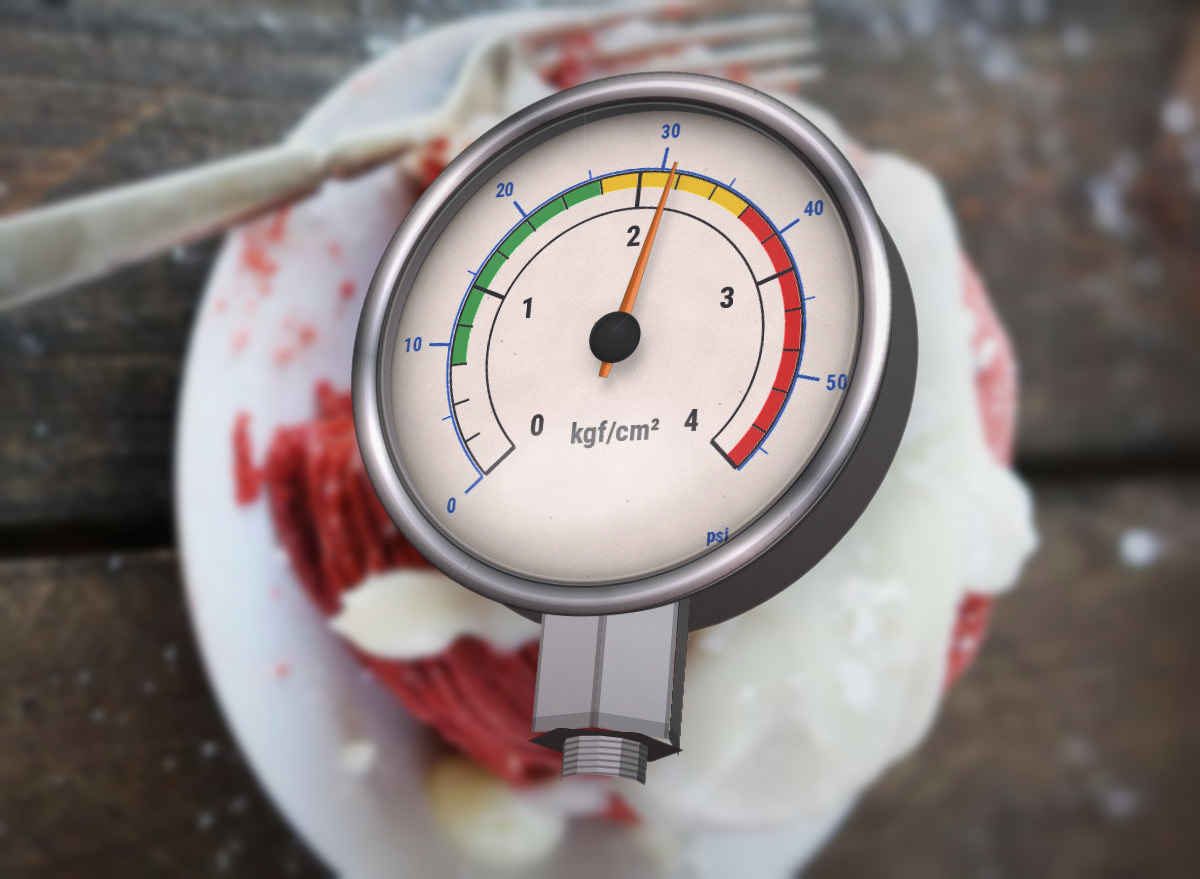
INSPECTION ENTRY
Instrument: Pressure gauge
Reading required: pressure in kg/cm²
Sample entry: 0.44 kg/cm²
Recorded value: 2.2 kg/cm²
